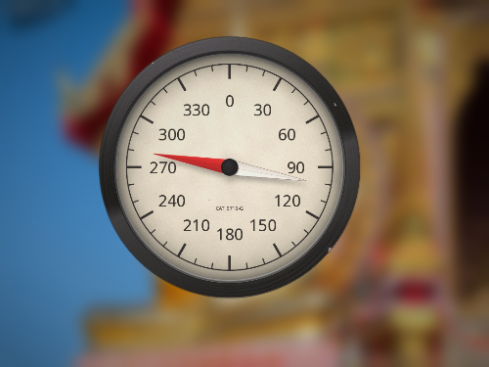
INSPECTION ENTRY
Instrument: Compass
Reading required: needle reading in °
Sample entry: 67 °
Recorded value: 280 °
